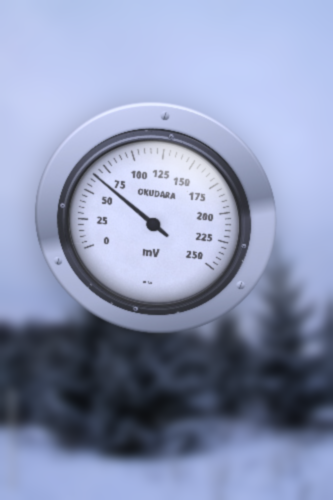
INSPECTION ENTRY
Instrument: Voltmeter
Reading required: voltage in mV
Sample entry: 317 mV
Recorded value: 65 mV
